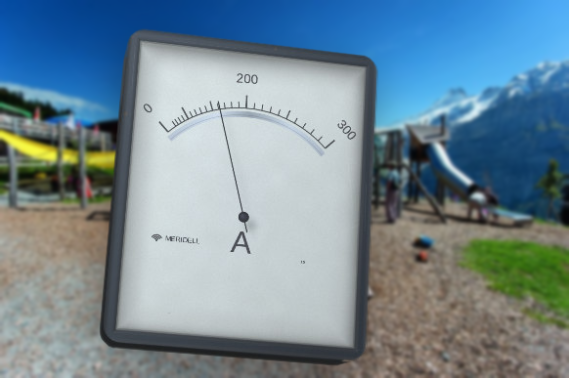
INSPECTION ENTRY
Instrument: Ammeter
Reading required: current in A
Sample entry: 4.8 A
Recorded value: 160 A
